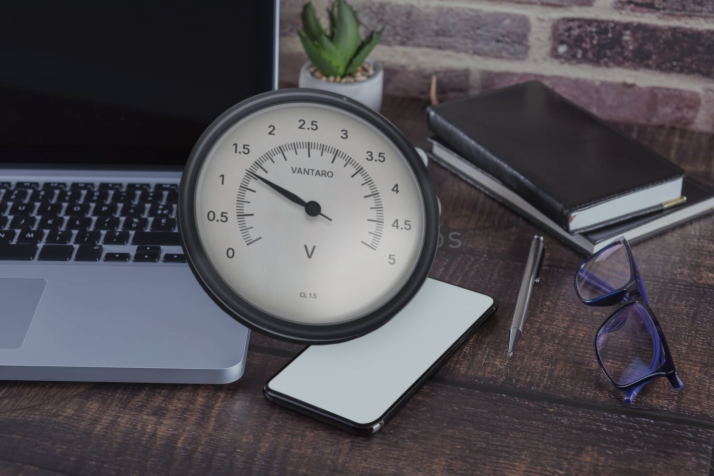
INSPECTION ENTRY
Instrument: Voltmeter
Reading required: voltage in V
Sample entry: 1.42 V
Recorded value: 1.25 V
